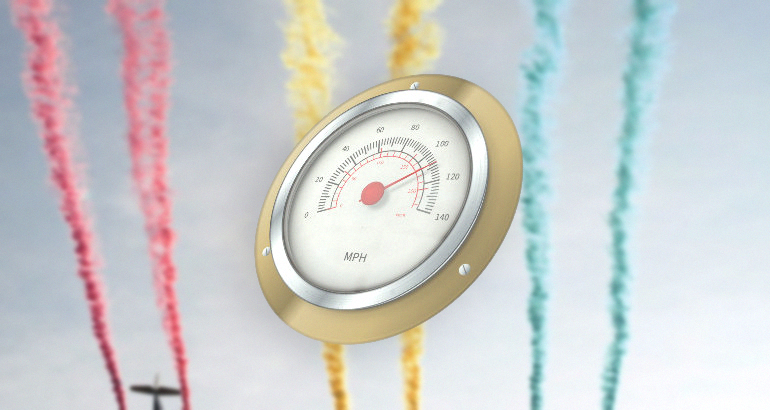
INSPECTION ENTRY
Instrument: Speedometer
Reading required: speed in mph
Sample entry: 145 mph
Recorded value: 110 mph
